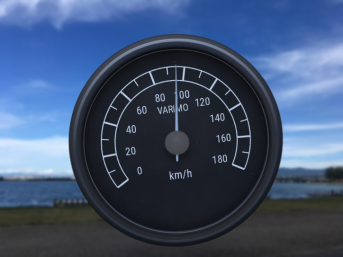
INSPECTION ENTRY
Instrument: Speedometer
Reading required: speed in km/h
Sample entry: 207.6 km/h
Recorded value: 95 km/h
